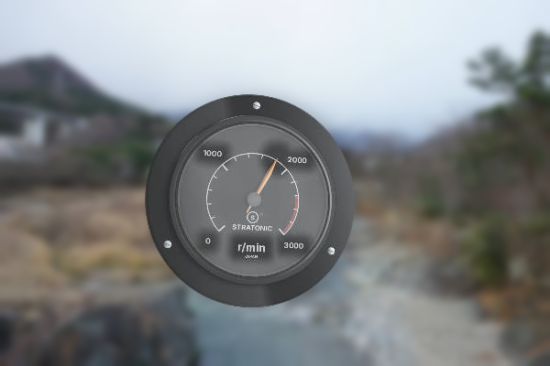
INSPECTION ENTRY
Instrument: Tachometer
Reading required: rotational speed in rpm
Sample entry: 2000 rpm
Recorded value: 1800 rpm
